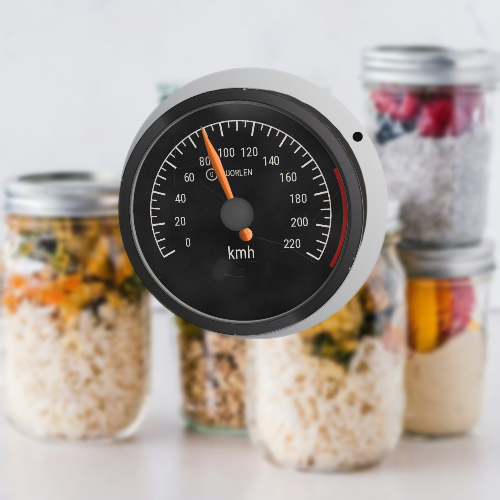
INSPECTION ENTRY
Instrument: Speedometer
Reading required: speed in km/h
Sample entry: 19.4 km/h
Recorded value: 90 km/h
